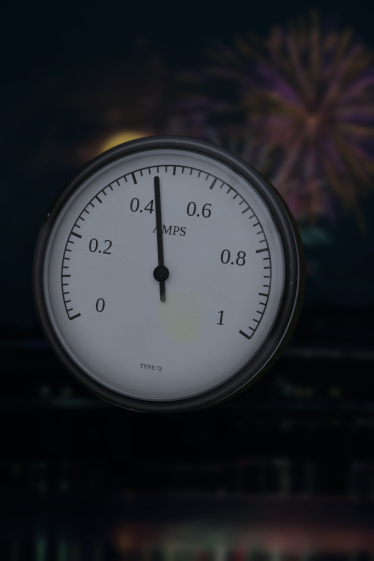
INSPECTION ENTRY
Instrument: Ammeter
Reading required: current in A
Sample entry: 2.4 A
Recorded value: 0.46 A
